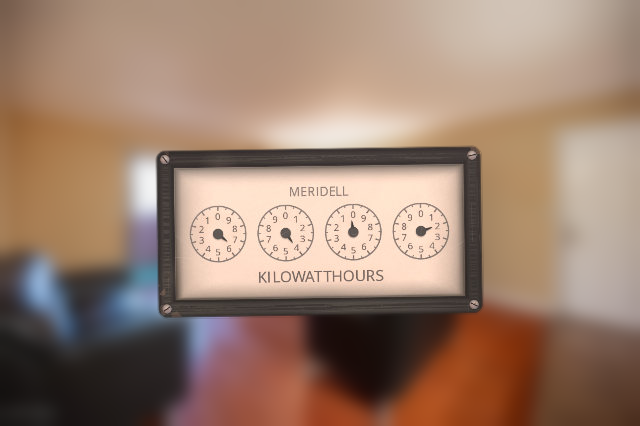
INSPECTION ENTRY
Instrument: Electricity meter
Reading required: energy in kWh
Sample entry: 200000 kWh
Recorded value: 6402 kWh
